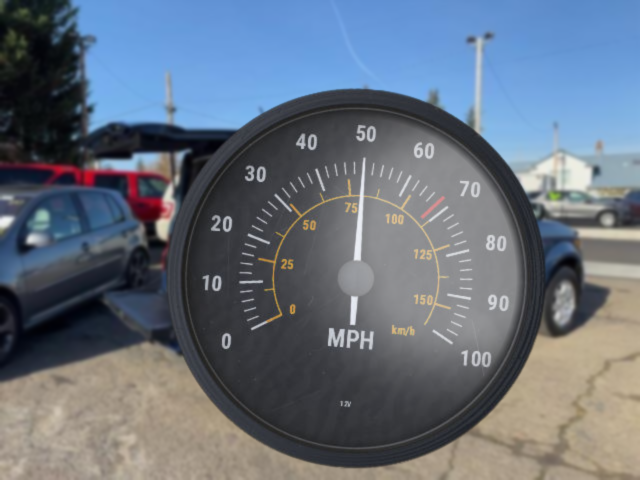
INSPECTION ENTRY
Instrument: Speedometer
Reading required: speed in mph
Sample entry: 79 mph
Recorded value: 50 mph
